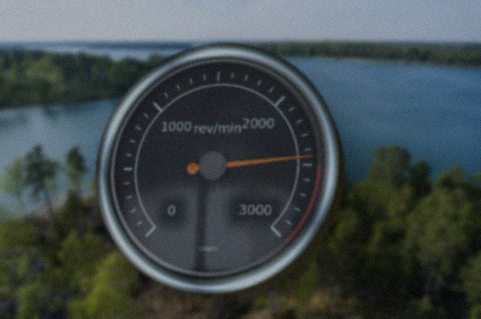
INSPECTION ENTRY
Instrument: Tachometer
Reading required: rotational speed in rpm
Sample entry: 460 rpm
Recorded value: 2450 rpm
